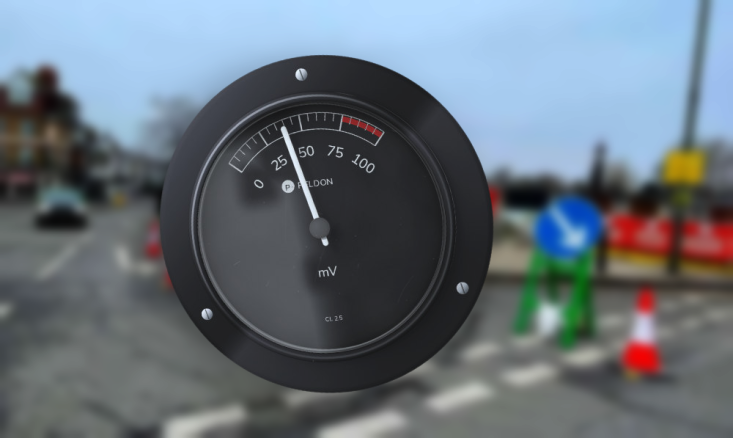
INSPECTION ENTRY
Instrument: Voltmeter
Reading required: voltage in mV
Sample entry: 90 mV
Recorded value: 40 mV
